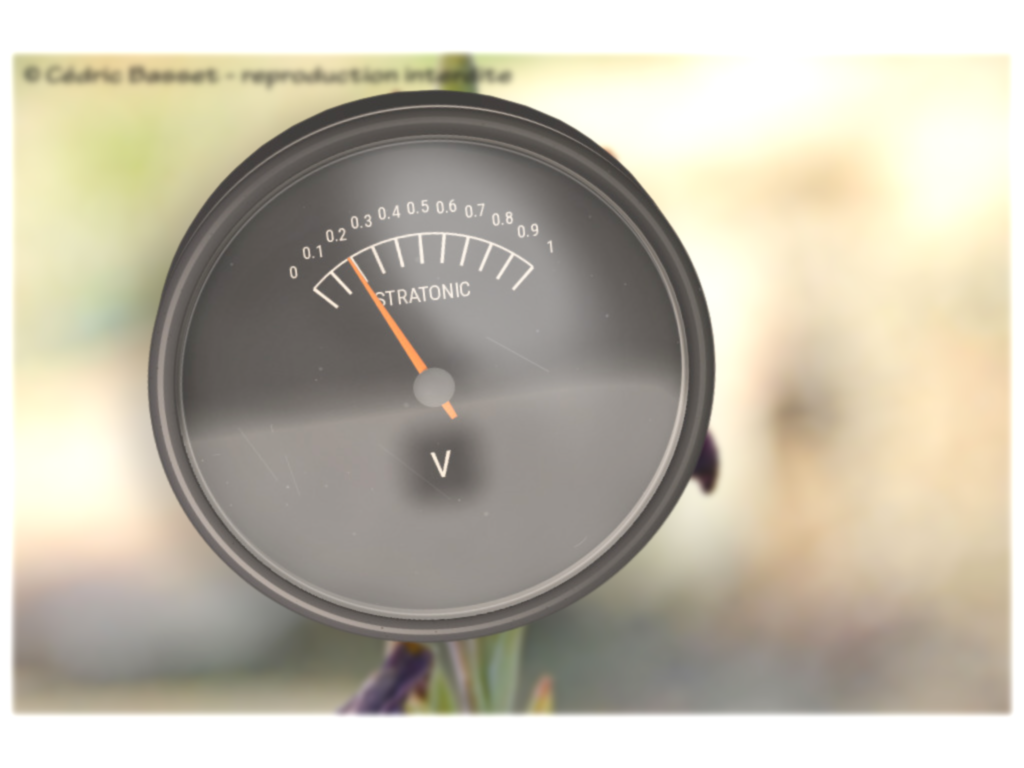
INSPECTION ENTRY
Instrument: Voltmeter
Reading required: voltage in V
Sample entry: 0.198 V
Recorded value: 0.2 V
